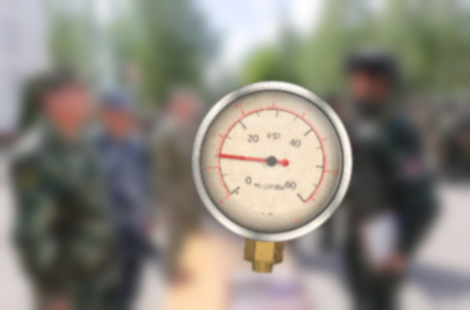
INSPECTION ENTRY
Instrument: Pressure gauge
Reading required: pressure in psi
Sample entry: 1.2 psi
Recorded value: 10 psi
